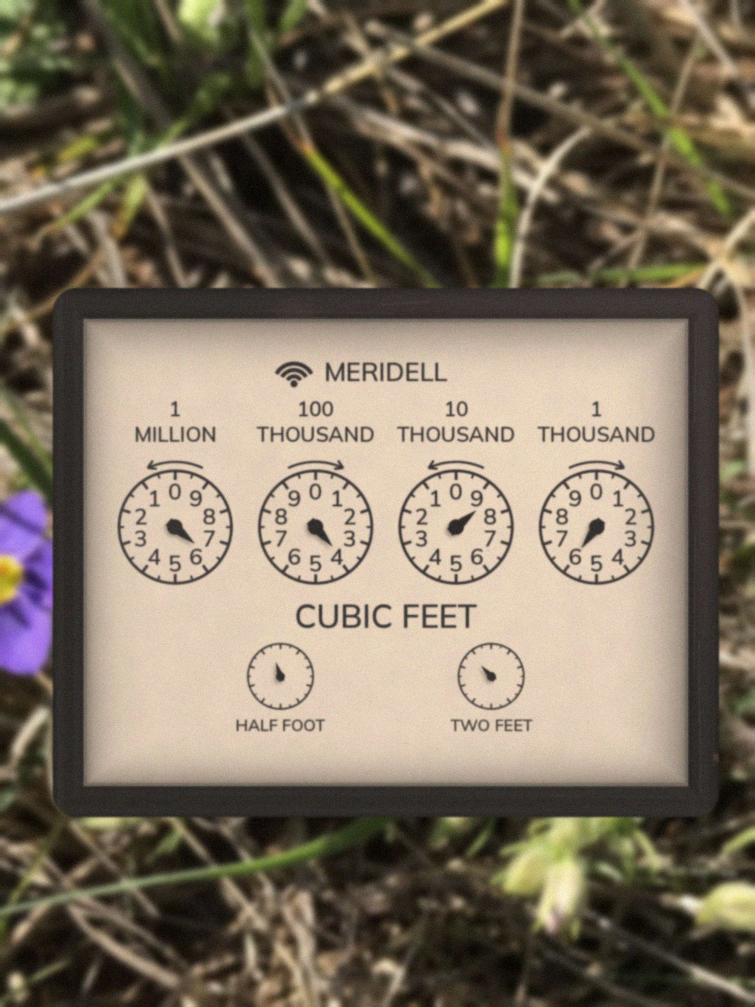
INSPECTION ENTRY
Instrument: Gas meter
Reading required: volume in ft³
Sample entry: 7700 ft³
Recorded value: 638600 ft³
